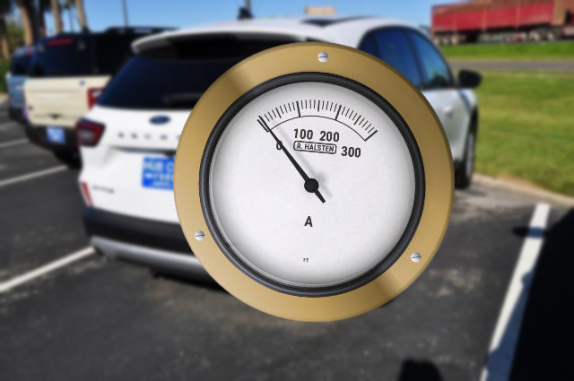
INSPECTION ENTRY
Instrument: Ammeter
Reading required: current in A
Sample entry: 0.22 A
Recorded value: 10 A
